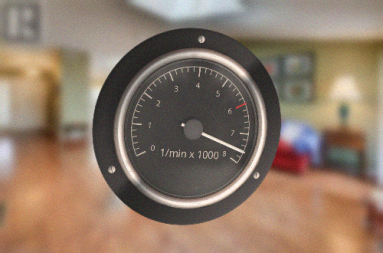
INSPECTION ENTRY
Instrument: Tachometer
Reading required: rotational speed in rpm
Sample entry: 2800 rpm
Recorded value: 7600 rpm
